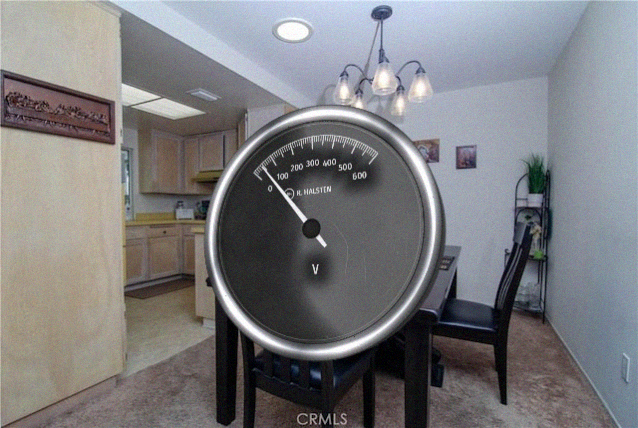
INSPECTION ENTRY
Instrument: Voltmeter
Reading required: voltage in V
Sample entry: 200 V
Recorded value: 50 V
